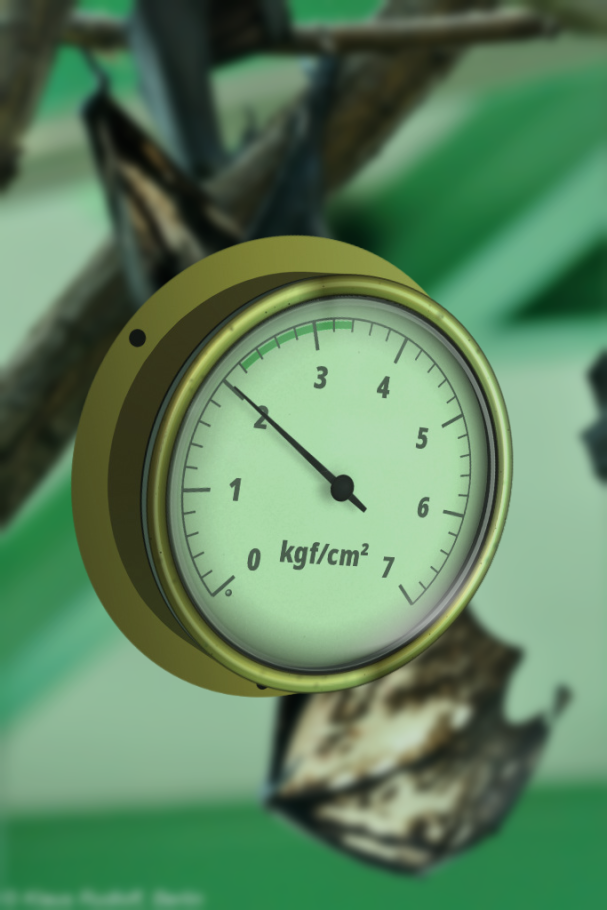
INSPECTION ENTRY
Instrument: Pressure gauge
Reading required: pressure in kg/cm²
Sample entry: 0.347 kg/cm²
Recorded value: 2 kg/cm²
